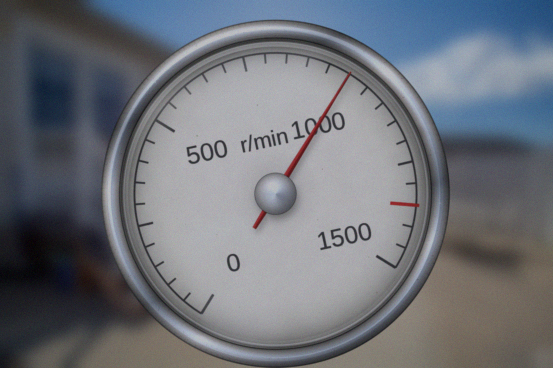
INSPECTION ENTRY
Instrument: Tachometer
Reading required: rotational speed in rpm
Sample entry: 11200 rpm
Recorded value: 1000 rpm
